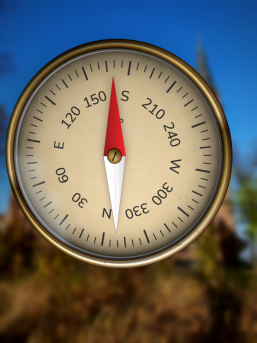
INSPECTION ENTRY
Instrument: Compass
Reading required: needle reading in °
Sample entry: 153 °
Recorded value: 170 °
